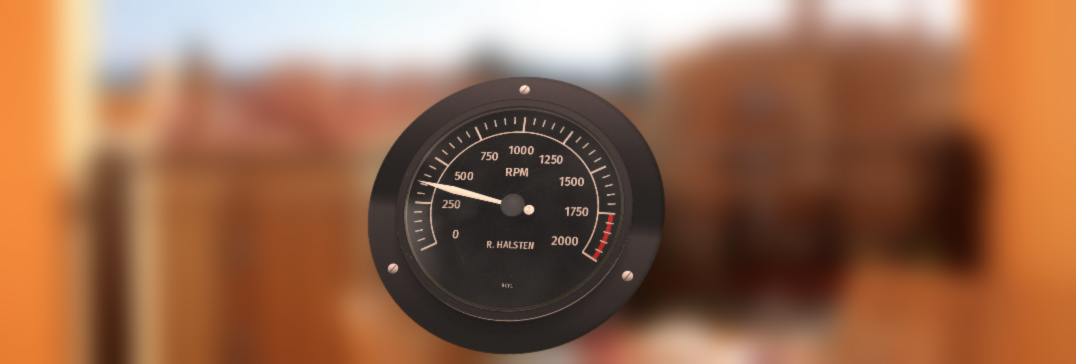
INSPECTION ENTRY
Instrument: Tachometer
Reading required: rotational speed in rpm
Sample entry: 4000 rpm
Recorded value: 350 rpm
